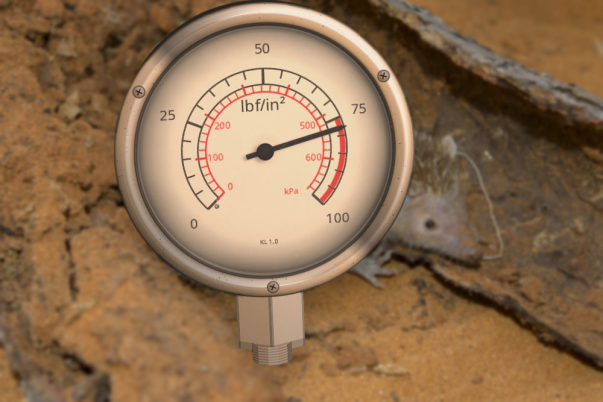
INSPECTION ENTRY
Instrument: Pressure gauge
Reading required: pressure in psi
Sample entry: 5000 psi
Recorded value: 77.5 psi
